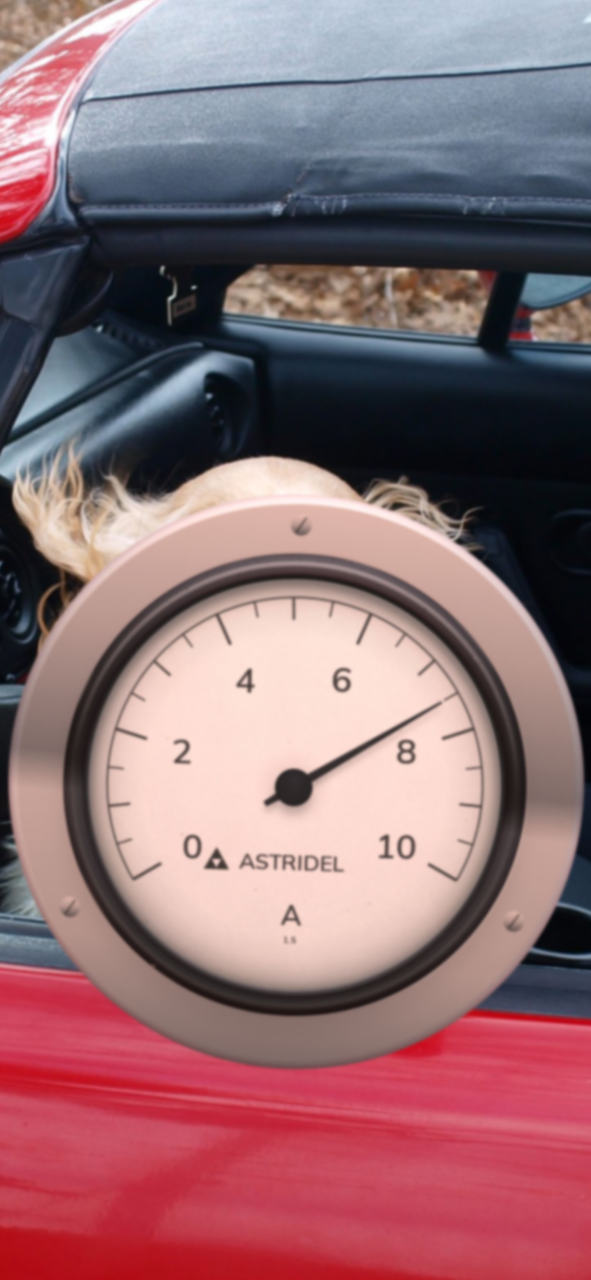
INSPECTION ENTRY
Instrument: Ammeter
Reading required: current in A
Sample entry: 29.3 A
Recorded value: 7.5 A
